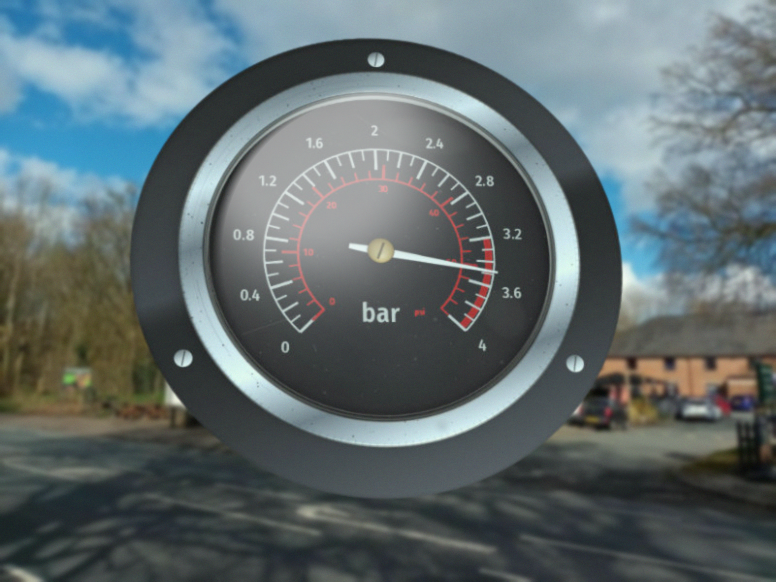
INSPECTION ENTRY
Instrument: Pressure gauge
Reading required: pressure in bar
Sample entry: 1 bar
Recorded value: 3.5 bar
